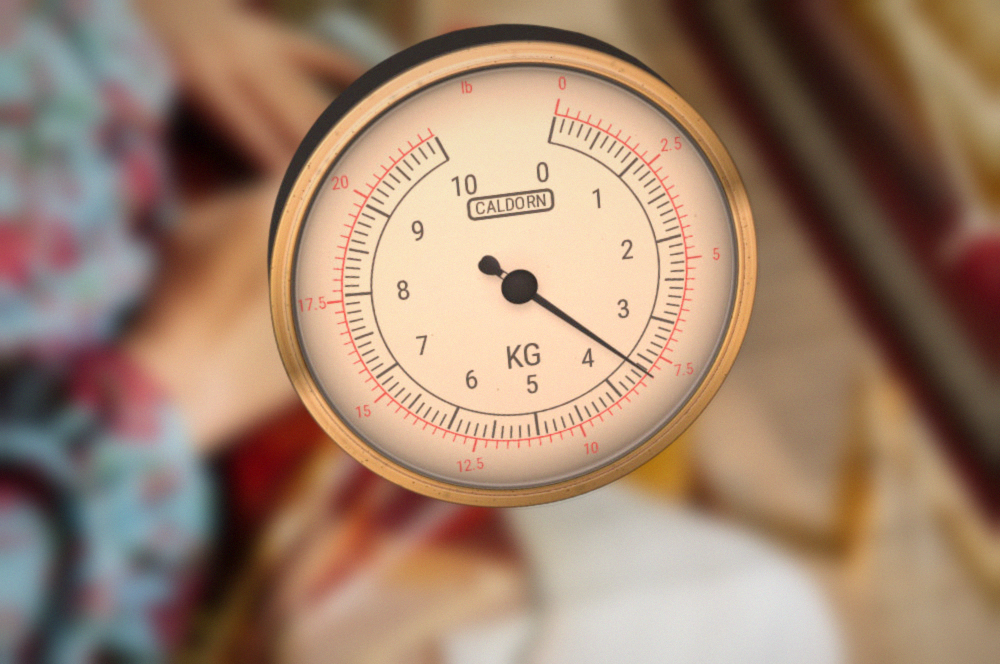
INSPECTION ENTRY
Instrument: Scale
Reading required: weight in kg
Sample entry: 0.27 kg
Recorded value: 3.6 kg
